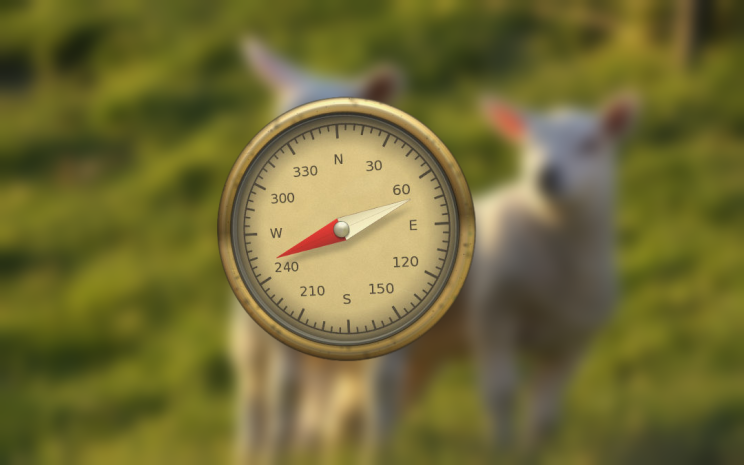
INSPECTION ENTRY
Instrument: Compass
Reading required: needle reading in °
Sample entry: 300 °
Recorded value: 250 °
